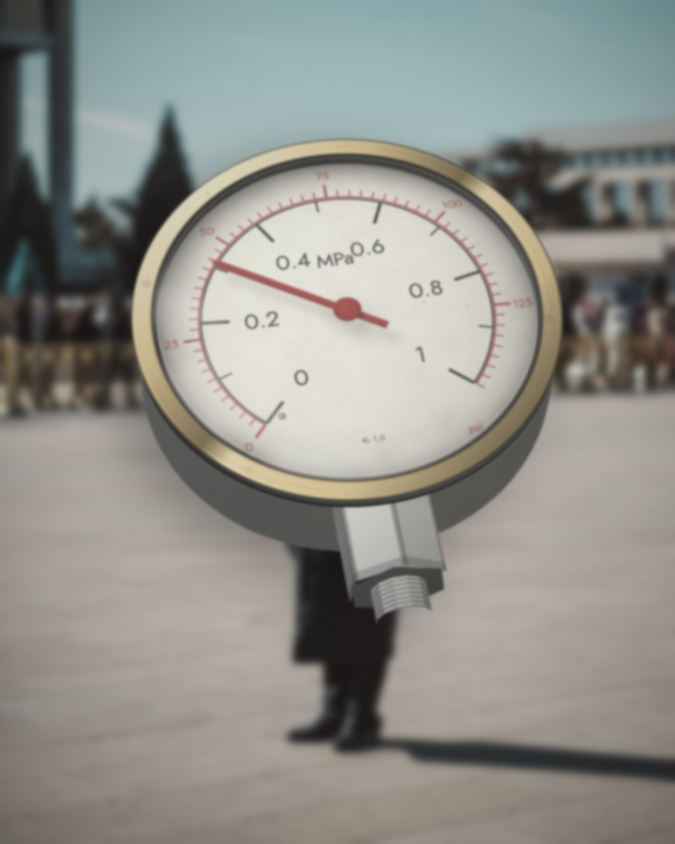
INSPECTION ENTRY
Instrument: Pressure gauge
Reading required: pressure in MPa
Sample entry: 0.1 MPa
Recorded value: 0.3 MPa
